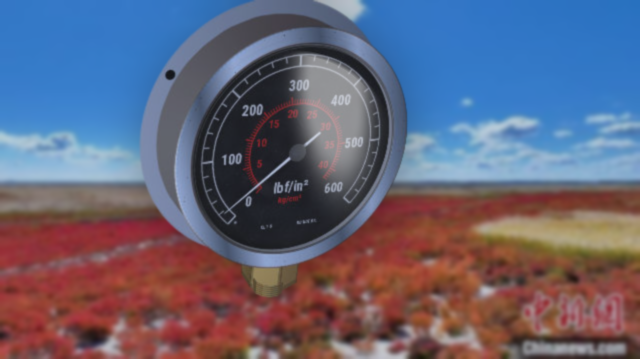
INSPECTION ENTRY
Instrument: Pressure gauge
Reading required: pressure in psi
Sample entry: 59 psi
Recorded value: 20 psi
